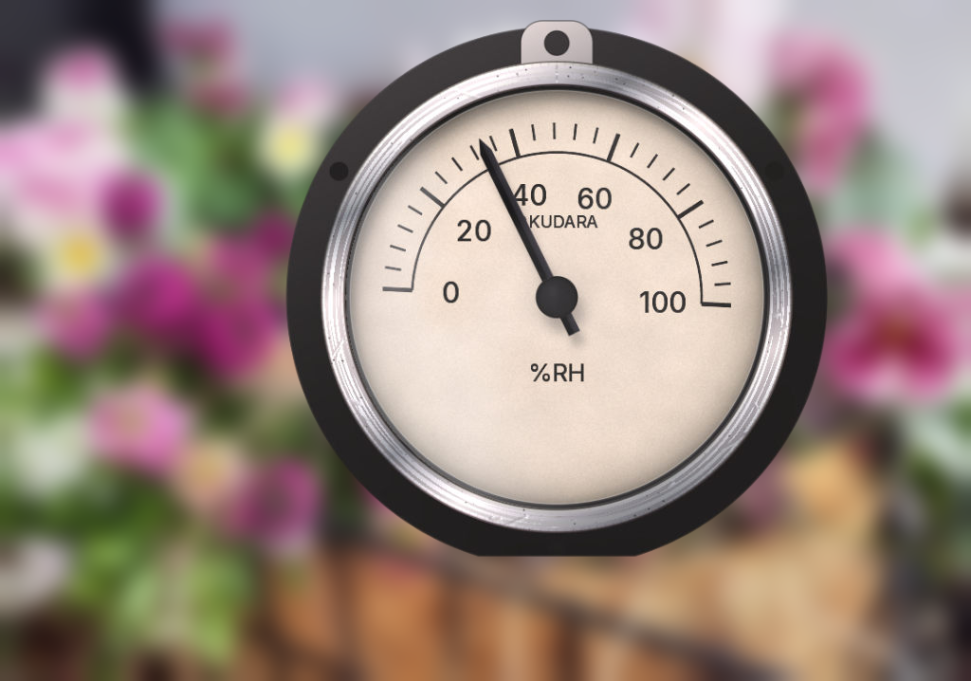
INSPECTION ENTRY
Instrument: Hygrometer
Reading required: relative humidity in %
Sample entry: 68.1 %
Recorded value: 34 %
